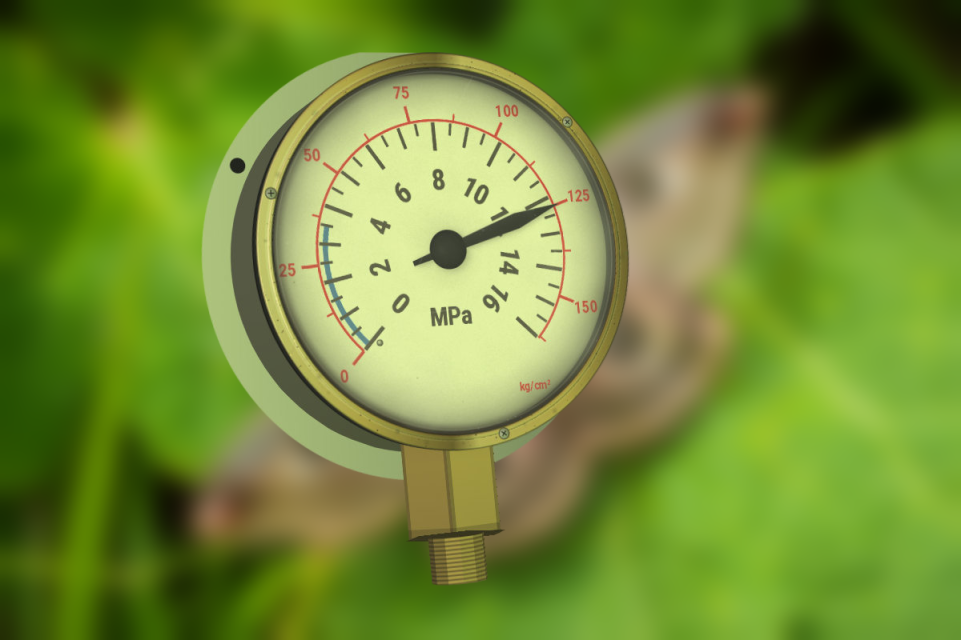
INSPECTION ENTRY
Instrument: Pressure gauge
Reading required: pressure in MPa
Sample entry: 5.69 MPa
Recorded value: 12.25 MPa
